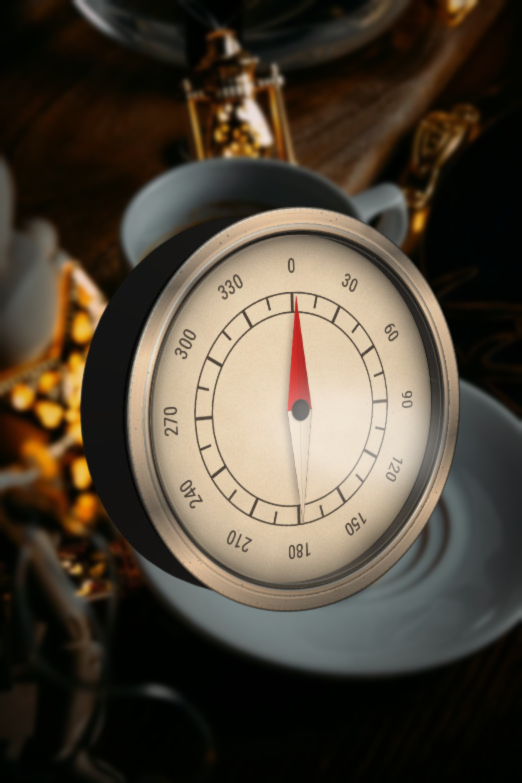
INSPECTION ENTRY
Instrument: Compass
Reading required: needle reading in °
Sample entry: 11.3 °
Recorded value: 0 °
